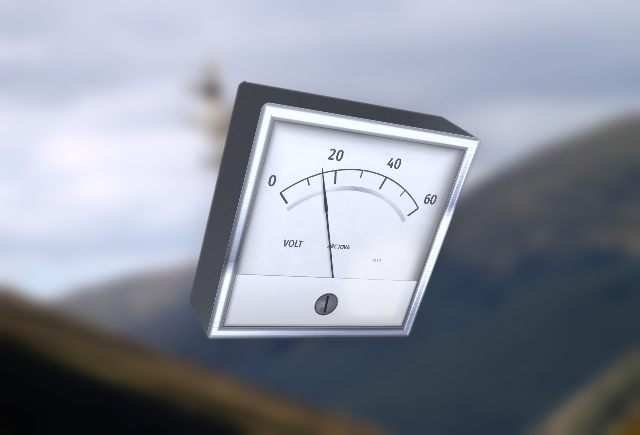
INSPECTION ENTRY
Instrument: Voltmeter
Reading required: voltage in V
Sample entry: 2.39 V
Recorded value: 15 V
